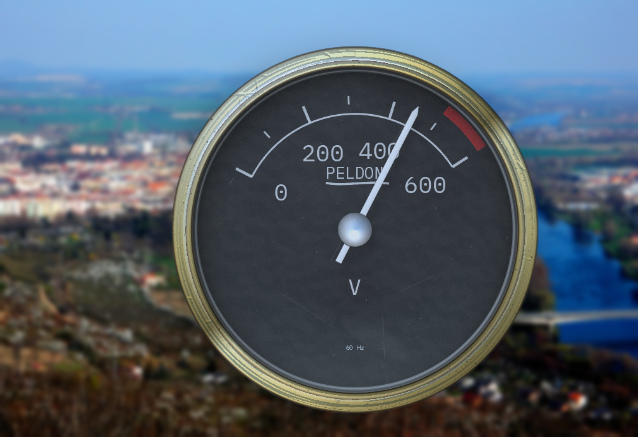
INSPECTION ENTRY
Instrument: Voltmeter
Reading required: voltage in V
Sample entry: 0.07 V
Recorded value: 450 V
